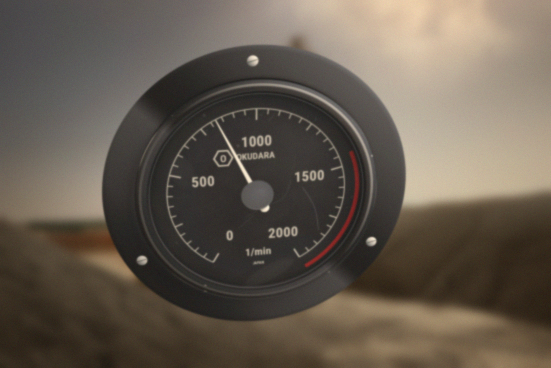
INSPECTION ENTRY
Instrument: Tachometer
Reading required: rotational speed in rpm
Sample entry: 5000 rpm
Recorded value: 825 rpm
